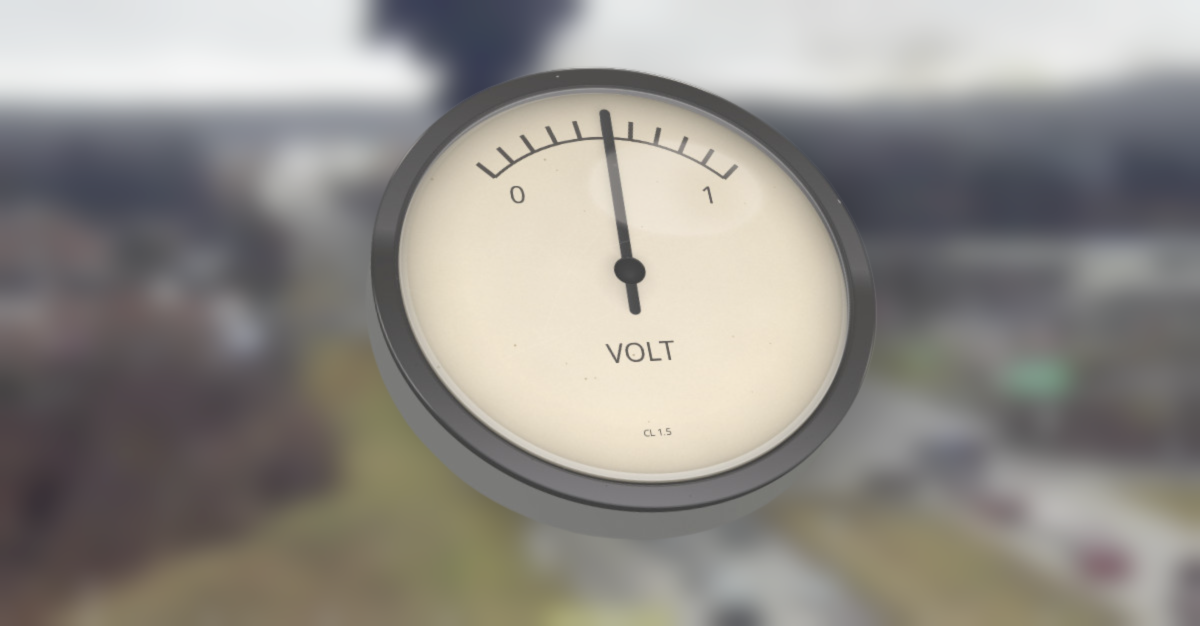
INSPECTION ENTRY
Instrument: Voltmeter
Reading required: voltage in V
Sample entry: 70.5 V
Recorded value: 0.5 V
